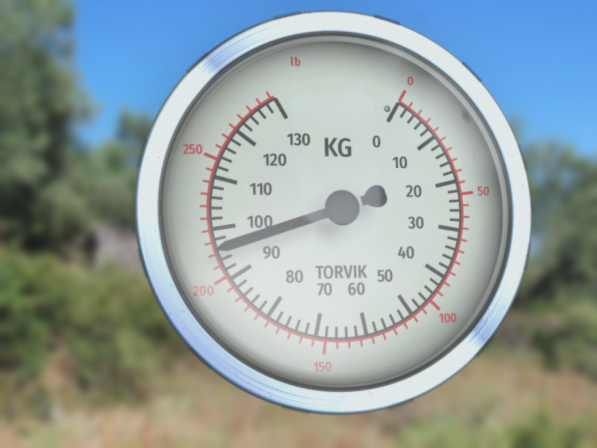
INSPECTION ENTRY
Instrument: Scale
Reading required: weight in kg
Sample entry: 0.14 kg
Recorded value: 96 kg
